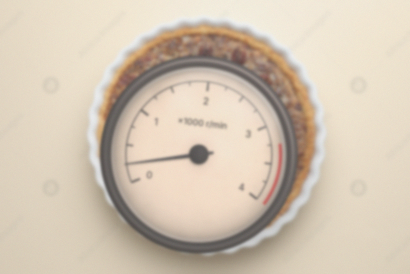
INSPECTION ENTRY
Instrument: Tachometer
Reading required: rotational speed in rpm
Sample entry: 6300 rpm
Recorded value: 250 rpm
